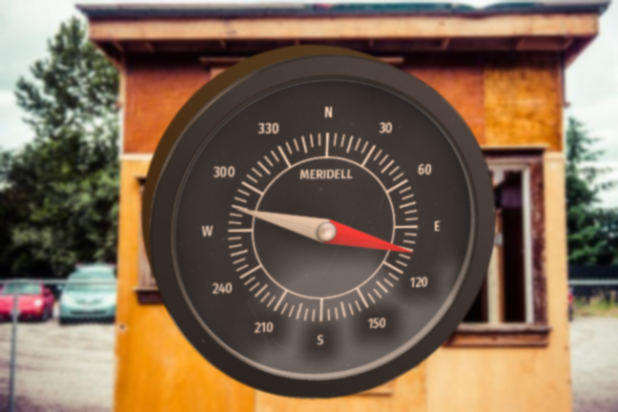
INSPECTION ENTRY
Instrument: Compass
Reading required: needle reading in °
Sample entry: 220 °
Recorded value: 105 °
